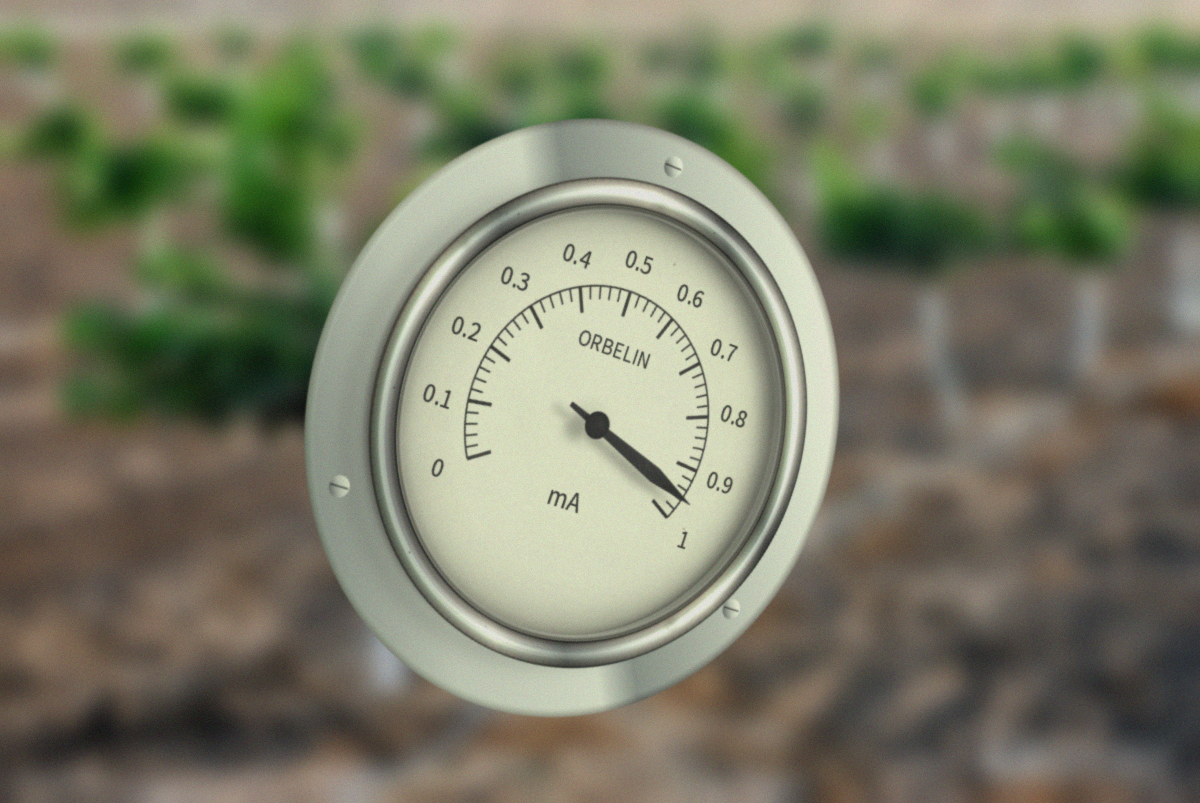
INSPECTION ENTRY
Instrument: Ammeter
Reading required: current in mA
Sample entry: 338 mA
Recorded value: 0.96 mA
